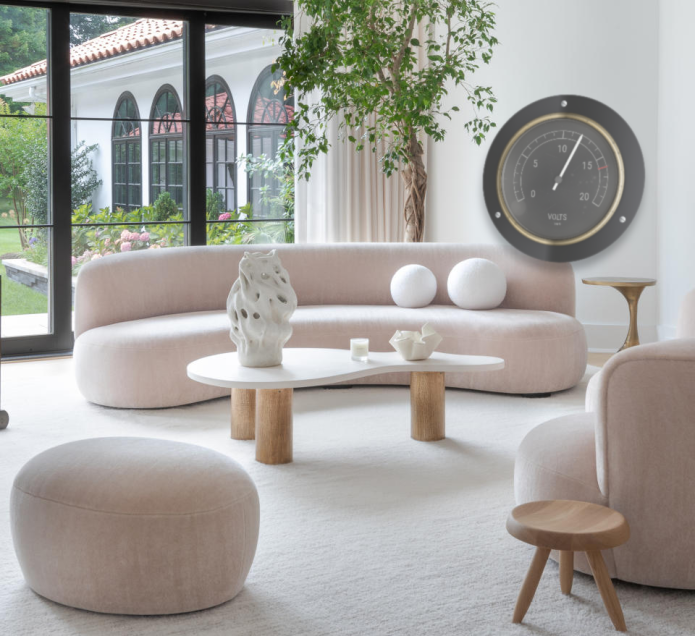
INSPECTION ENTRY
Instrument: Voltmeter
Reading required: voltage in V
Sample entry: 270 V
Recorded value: 12 V
